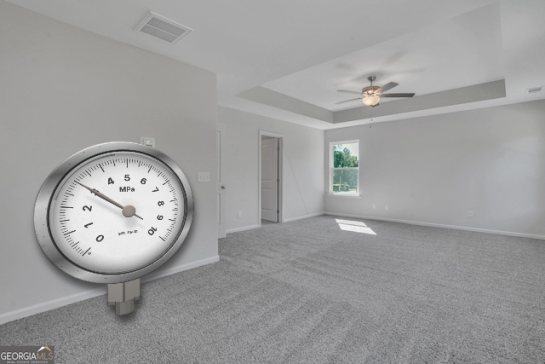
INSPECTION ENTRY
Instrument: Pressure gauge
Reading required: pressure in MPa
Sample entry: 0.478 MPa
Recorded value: 3 MPa
